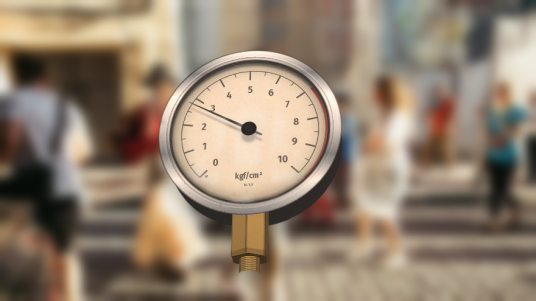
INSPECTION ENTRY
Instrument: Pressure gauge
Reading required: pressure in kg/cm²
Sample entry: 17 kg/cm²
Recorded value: 2.75 kg/cm²
